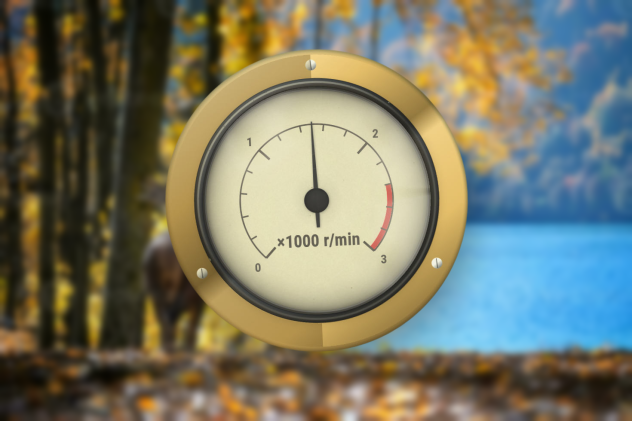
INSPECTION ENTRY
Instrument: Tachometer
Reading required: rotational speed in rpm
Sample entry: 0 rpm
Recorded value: 1500 rpm
